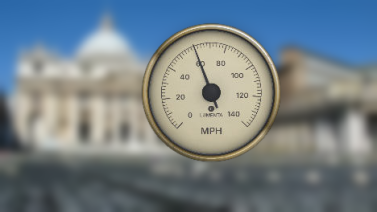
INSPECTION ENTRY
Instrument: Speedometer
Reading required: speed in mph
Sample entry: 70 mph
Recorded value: 60 mph
